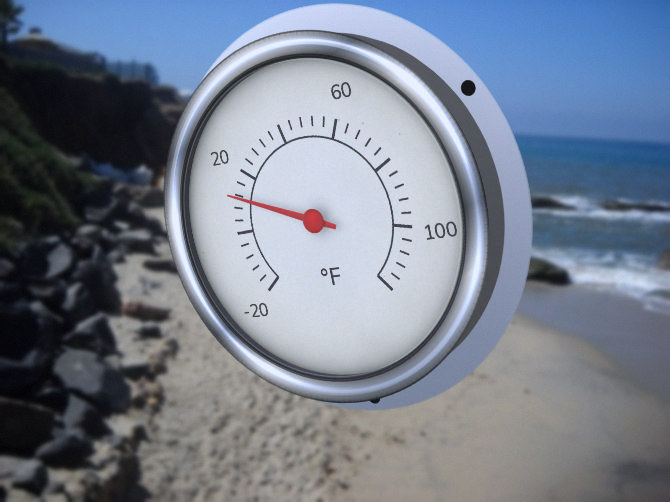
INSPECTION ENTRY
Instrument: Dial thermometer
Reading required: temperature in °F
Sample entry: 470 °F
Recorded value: 12 °F
